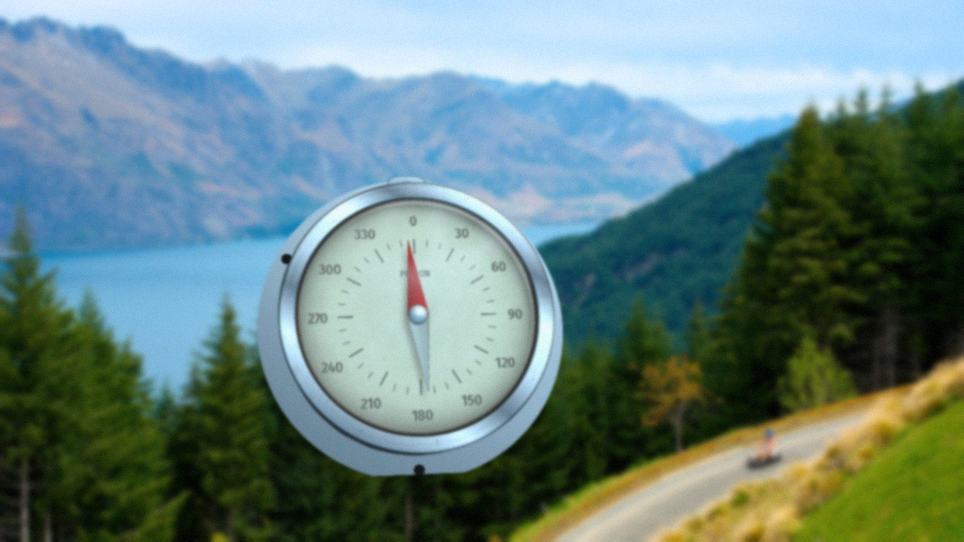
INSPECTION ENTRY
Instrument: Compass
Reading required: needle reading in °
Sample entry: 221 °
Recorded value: 355 °
